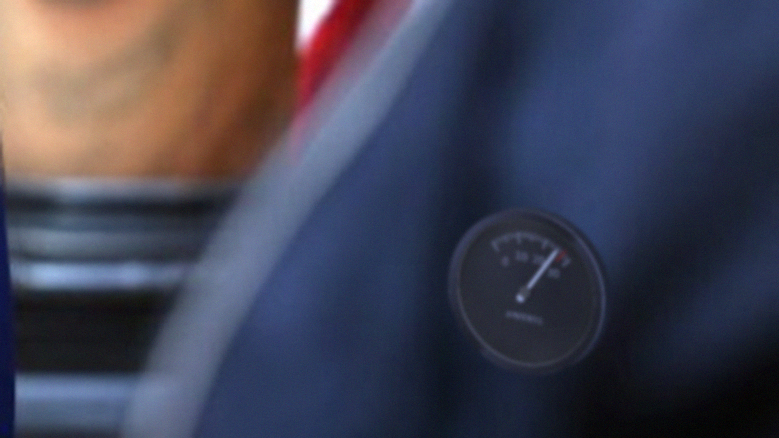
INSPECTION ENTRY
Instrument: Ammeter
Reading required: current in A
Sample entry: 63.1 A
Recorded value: 25 A
